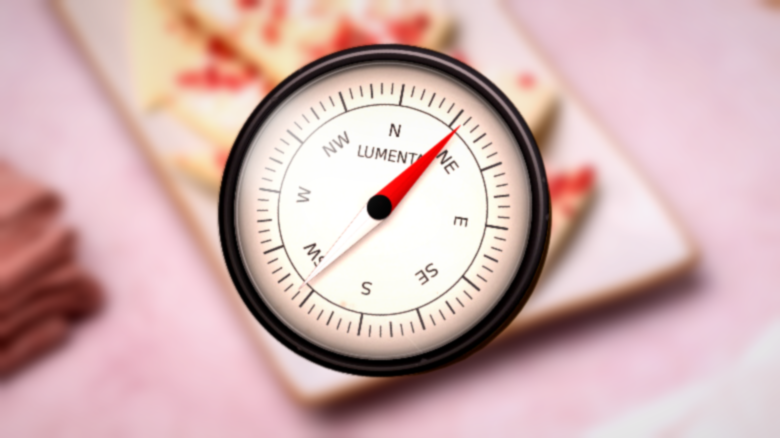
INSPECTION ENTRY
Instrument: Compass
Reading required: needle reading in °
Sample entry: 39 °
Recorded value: 35 °
